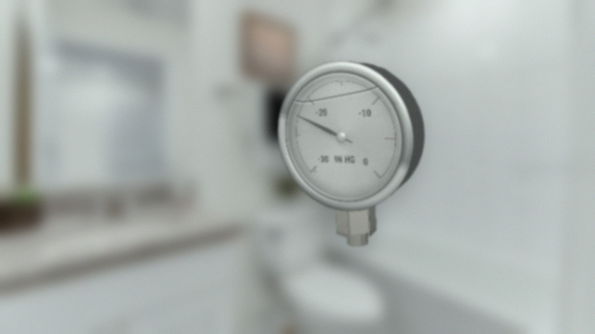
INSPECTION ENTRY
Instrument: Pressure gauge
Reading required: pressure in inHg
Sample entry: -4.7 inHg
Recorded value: -22.5 inHg
